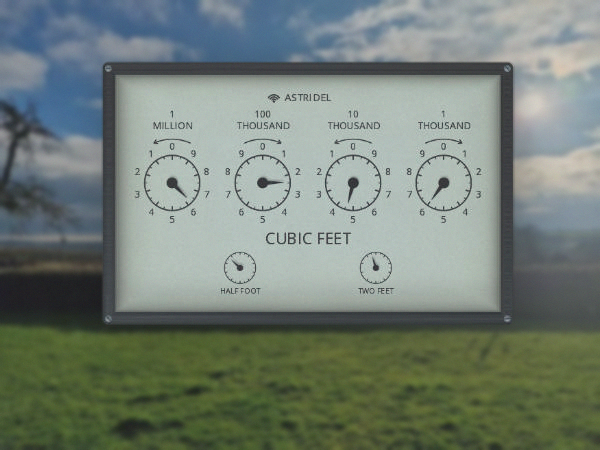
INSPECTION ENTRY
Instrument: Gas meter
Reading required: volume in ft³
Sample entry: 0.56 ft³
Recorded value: 624600 ft³
